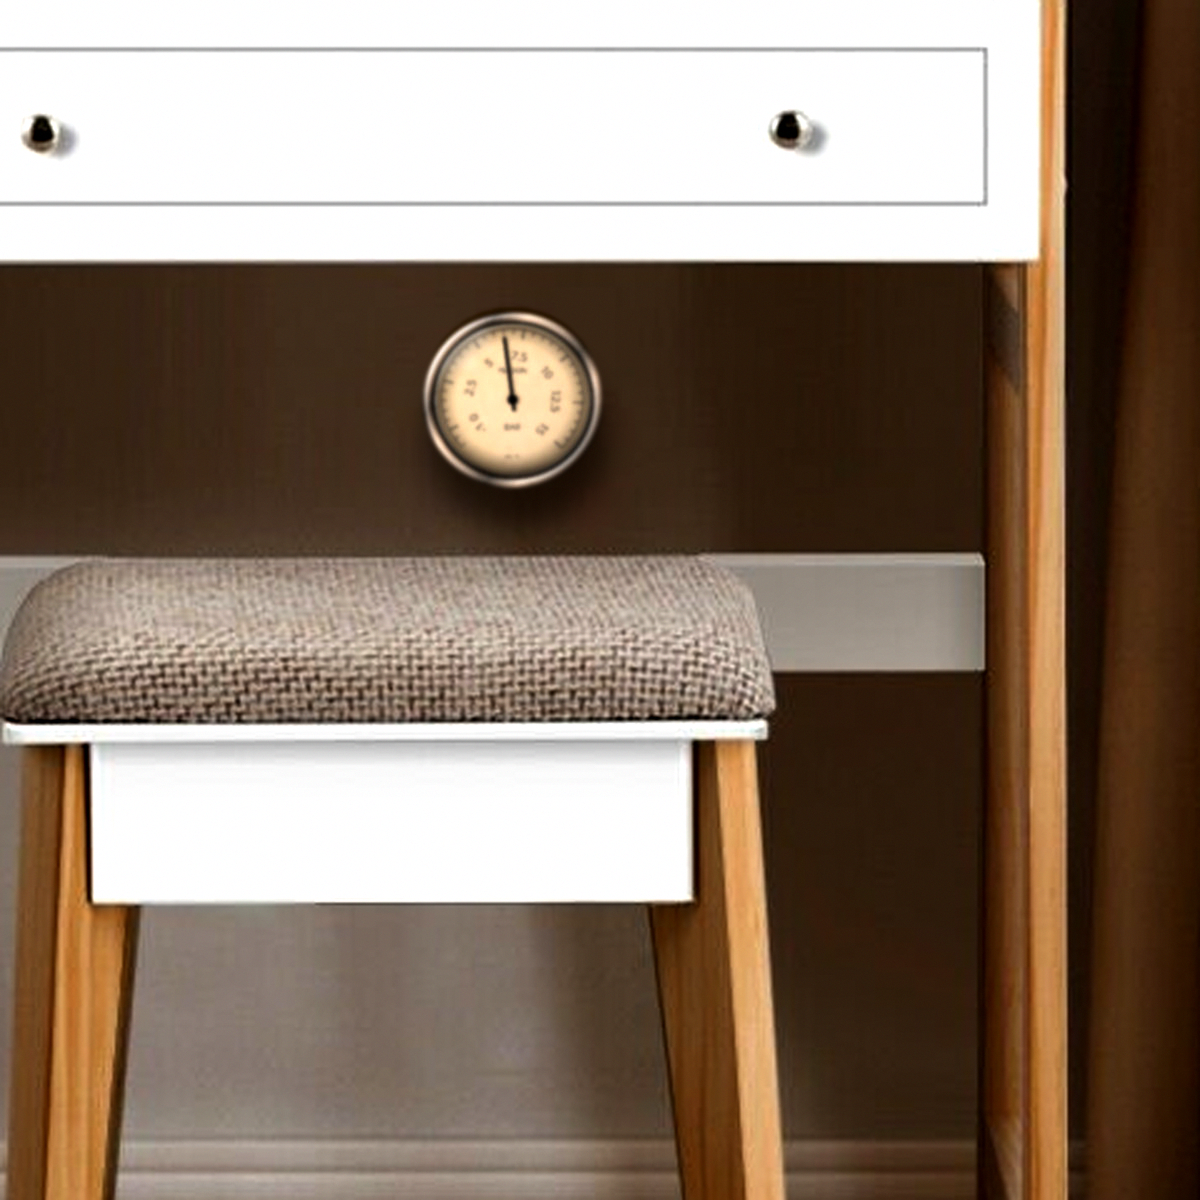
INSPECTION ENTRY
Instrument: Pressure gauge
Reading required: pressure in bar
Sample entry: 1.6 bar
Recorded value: 6.5 bar
